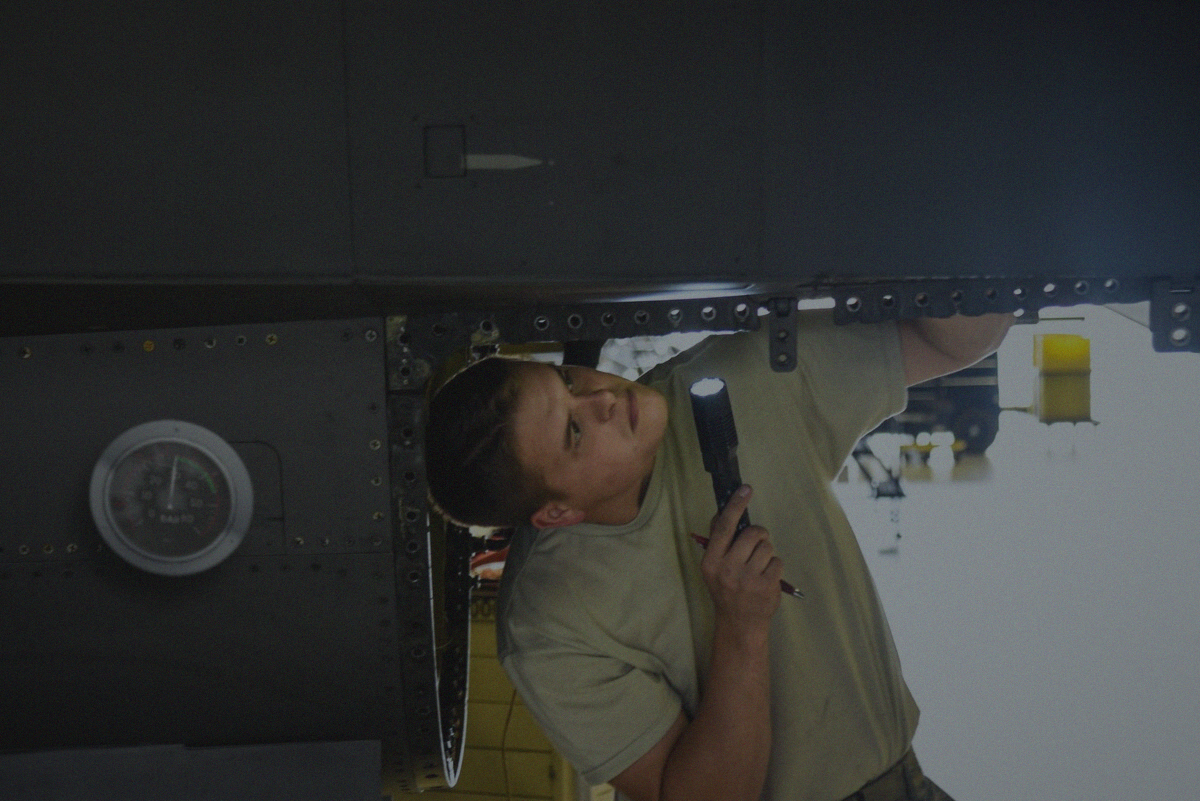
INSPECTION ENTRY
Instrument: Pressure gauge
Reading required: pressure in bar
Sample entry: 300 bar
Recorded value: 30 bar
